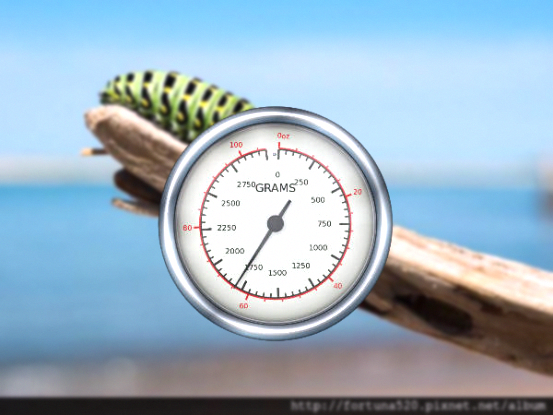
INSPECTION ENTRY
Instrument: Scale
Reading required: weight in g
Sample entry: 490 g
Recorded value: 1800 g
